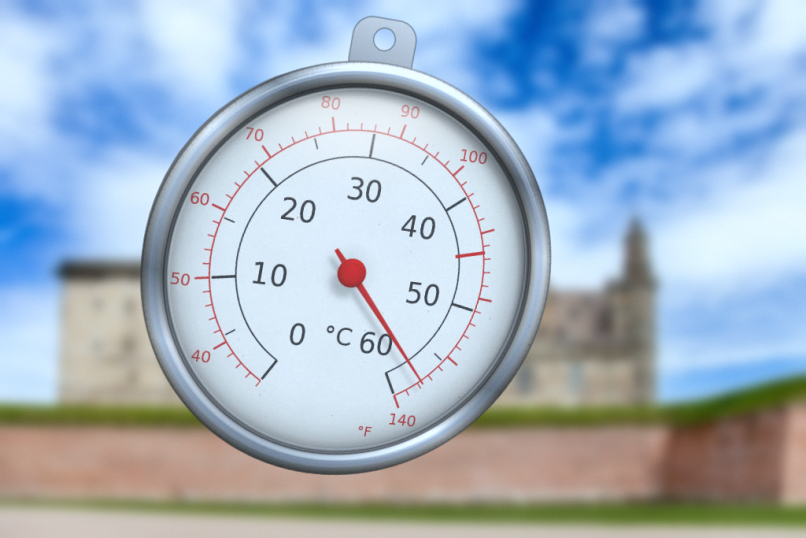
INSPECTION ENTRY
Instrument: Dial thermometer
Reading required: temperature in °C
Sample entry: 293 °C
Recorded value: 57.5 °C
